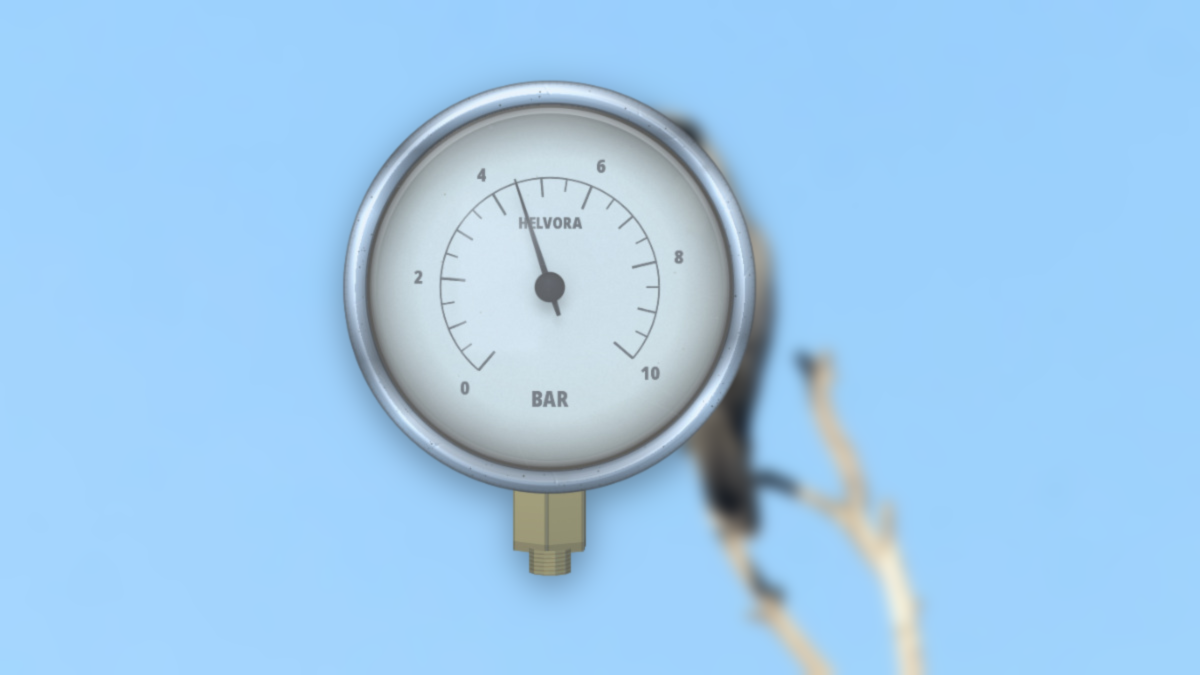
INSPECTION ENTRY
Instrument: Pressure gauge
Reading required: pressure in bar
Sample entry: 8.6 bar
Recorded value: 4.5 bar
